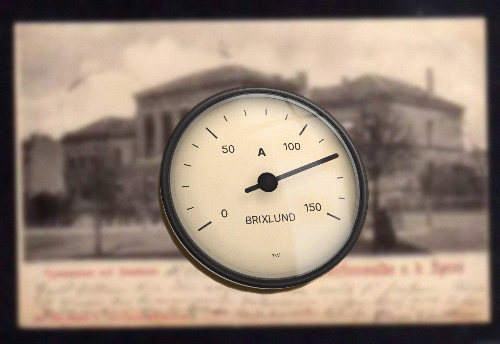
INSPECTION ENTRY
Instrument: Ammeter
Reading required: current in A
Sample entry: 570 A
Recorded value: 120 A
